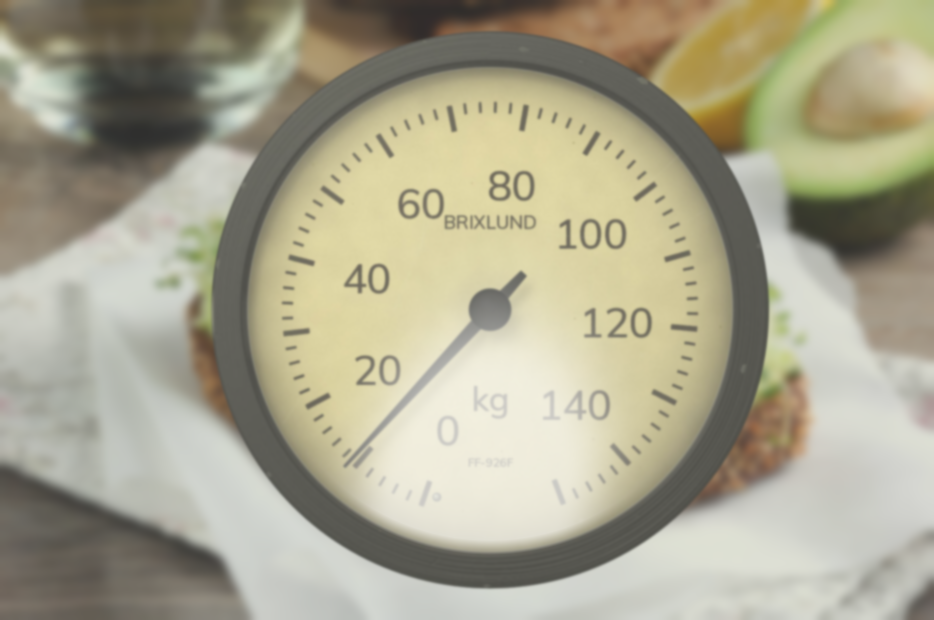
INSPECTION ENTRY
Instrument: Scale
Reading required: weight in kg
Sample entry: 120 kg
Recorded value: 11 kg
